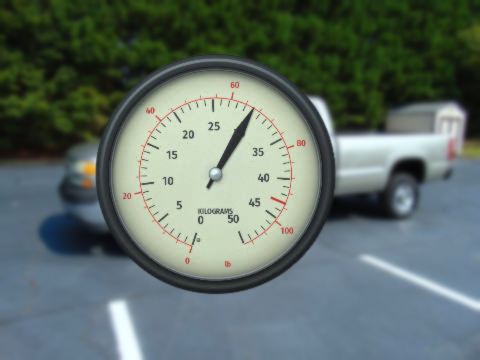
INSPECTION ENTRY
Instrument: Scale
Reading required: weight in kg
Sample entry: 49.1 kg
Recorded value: 30 kg
